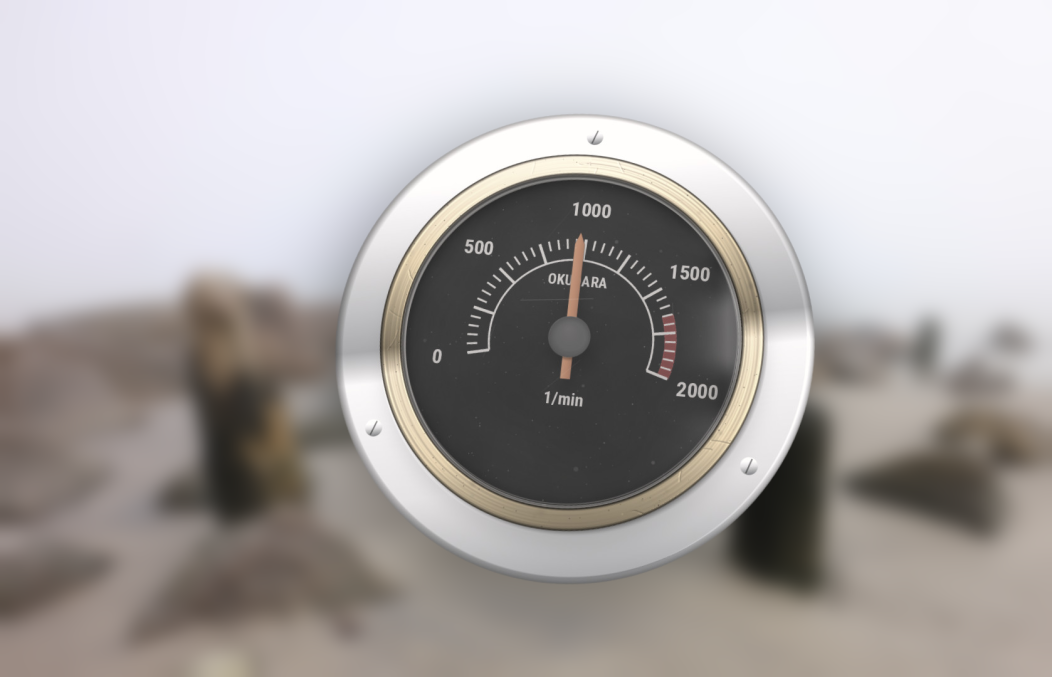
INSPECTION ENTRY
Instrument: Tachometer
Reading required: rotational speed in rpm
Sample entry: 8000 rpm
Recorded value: 975 rpm
